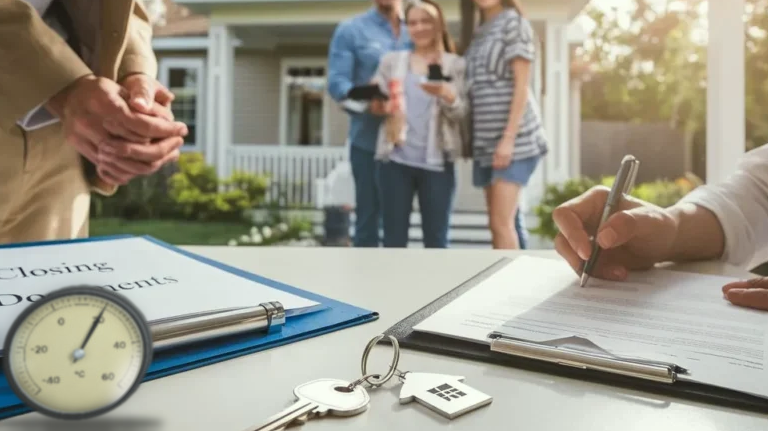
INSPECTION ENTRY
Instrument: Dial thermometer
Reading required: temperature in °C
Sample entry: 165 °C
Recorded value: 20 °C
